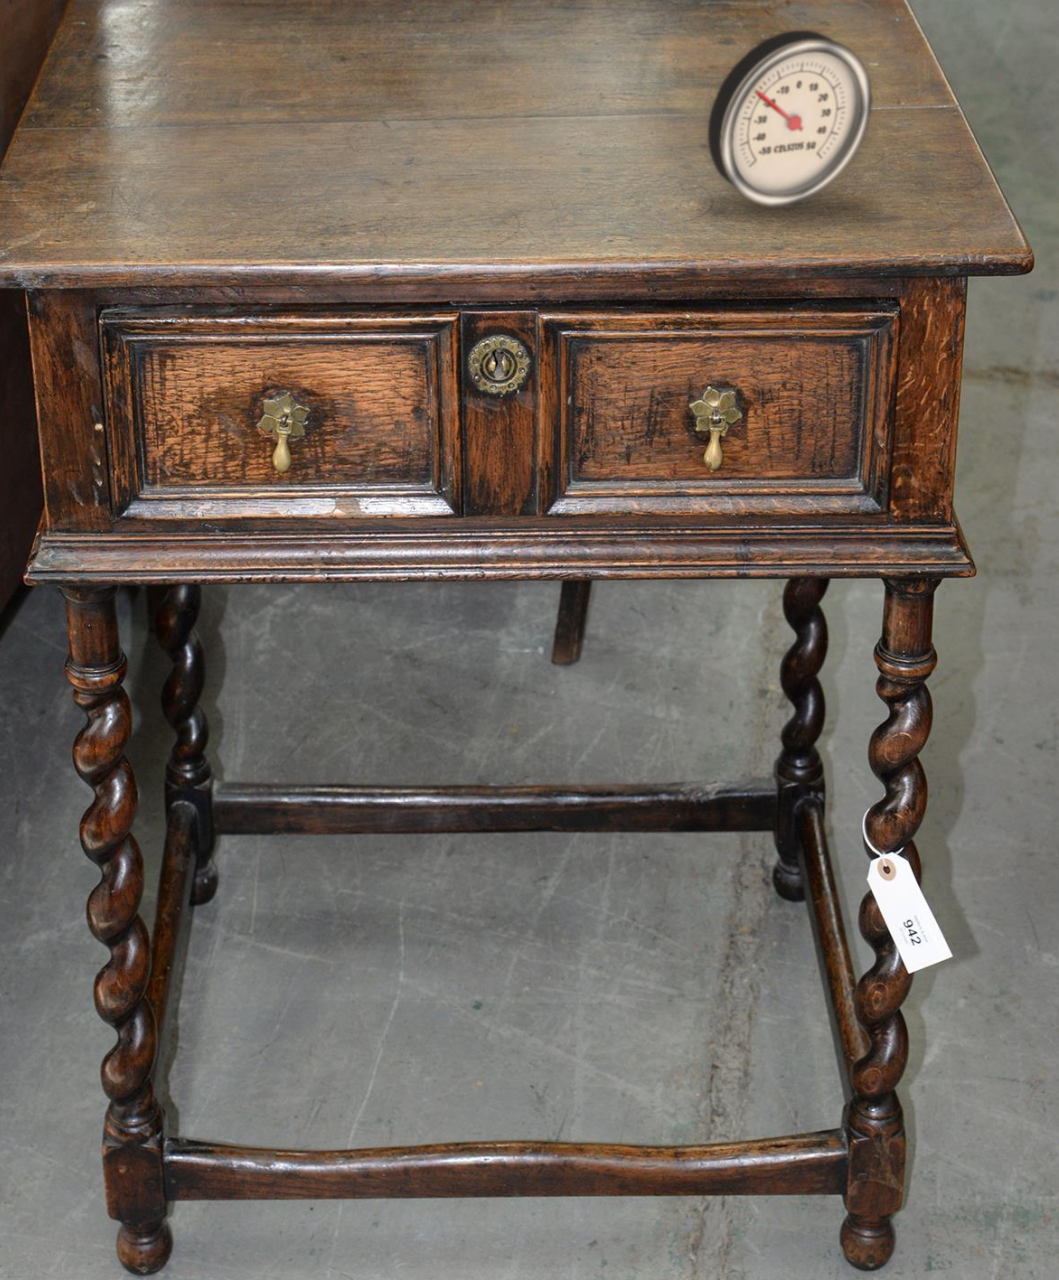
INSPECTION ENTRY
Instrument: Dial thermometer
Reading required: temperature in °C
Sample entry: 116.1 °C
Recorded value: -20 °C
